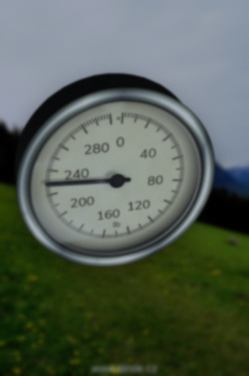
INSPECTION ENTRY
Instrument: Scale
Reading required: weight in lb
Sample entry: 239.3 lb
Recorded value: 230 lb
